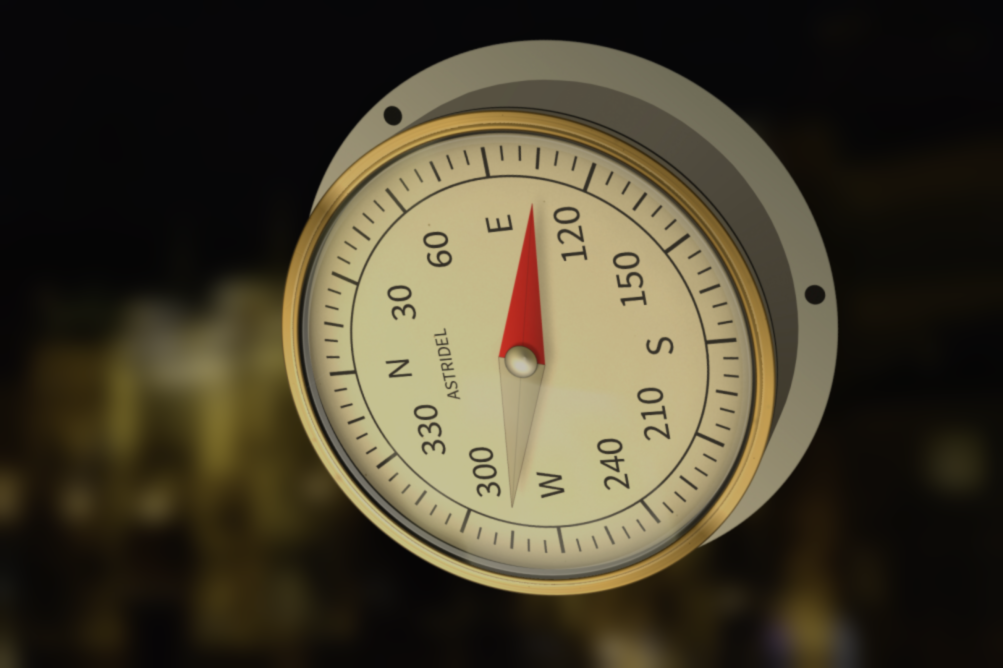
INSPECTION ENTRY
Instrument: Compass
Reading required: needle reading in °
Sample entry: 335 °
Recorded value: 105 °
